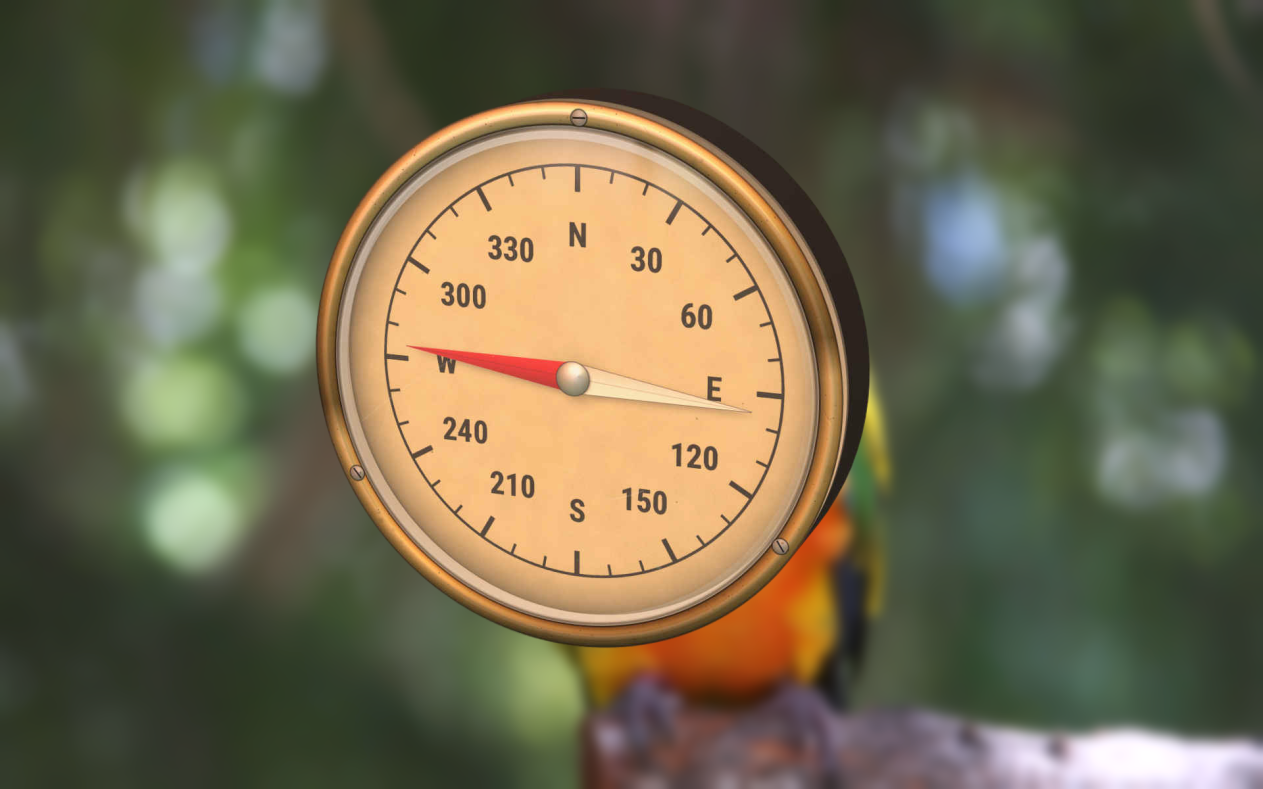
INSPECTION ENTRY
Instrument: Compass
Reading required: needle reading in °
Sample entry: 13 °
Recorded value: 275 °
